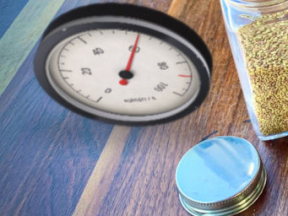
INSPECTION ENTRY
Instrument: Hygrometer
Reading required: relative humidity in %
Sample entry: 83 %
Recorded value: 60 %
